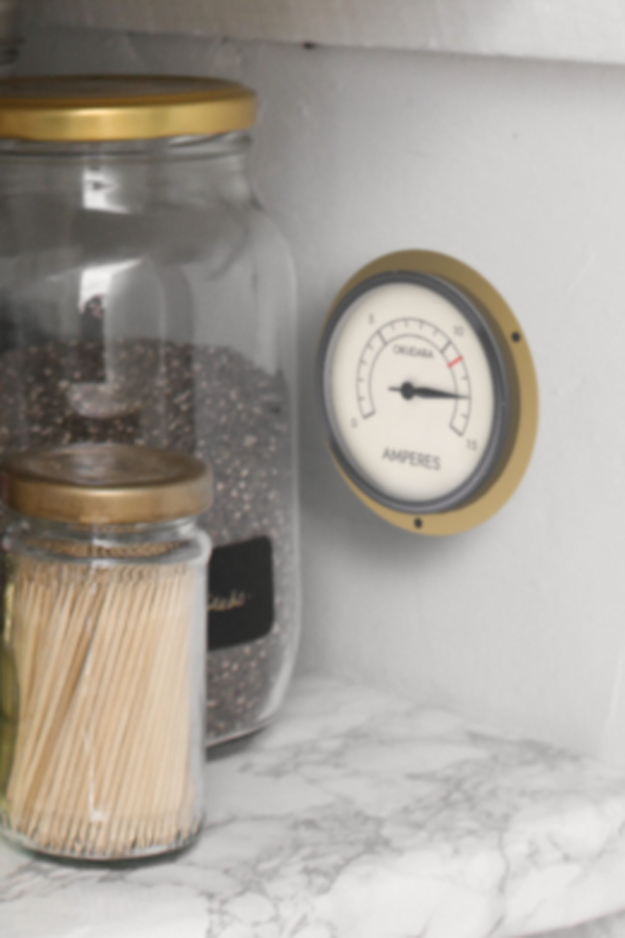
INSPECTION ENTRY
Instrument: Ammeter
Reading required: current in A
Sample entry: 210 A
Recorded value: 13 A
